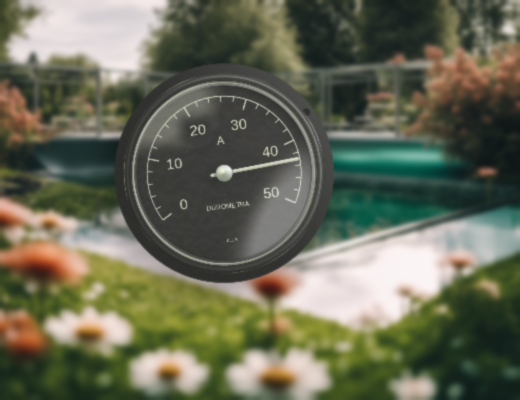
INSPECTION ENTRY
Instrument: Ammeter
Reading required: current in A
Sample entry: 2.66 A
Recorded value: 43 A
